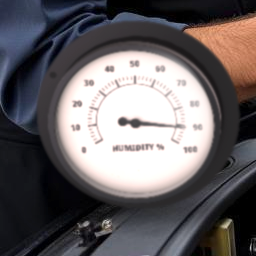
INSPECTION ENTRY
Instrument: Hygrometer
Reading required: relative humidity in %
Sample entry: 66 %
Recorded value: 90 %
